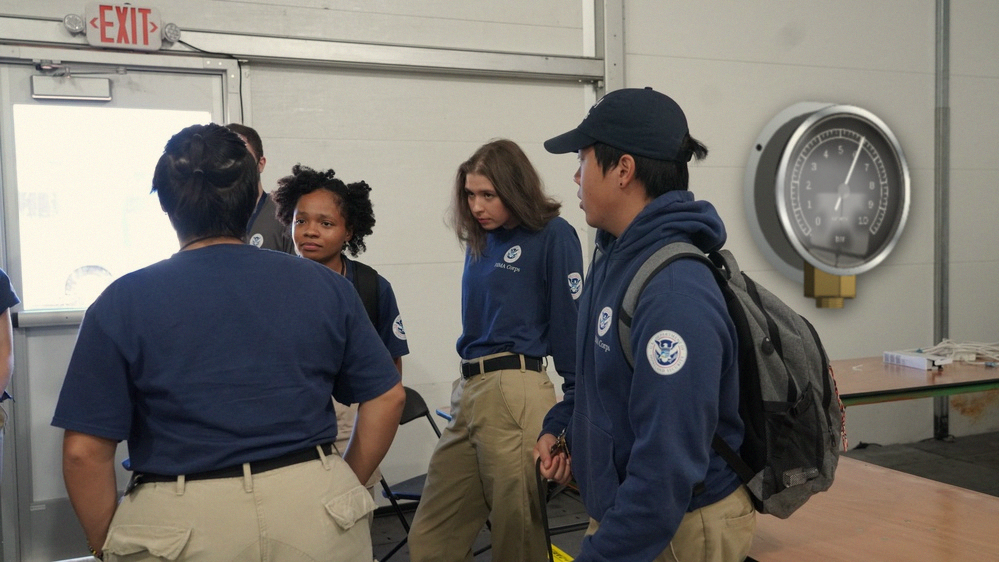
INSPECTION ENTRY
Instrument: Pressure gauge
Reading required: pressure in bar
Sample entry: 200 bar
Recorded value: 6 bar
